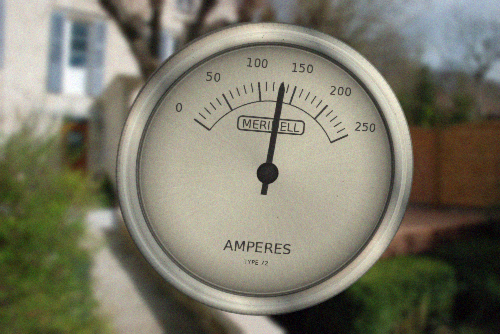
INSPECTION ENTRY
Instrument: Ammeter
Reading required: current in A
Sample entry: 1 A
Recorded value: 130 A
